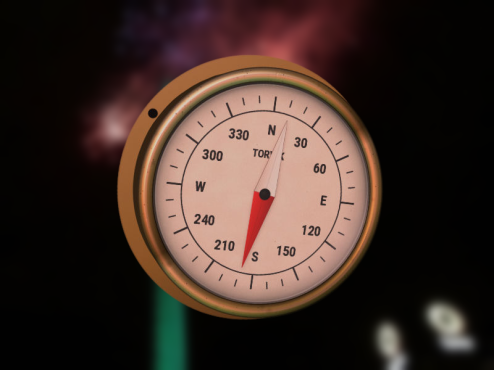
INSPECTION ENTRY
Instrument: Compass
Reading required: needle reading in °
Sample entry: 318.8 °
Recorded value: 190 °
